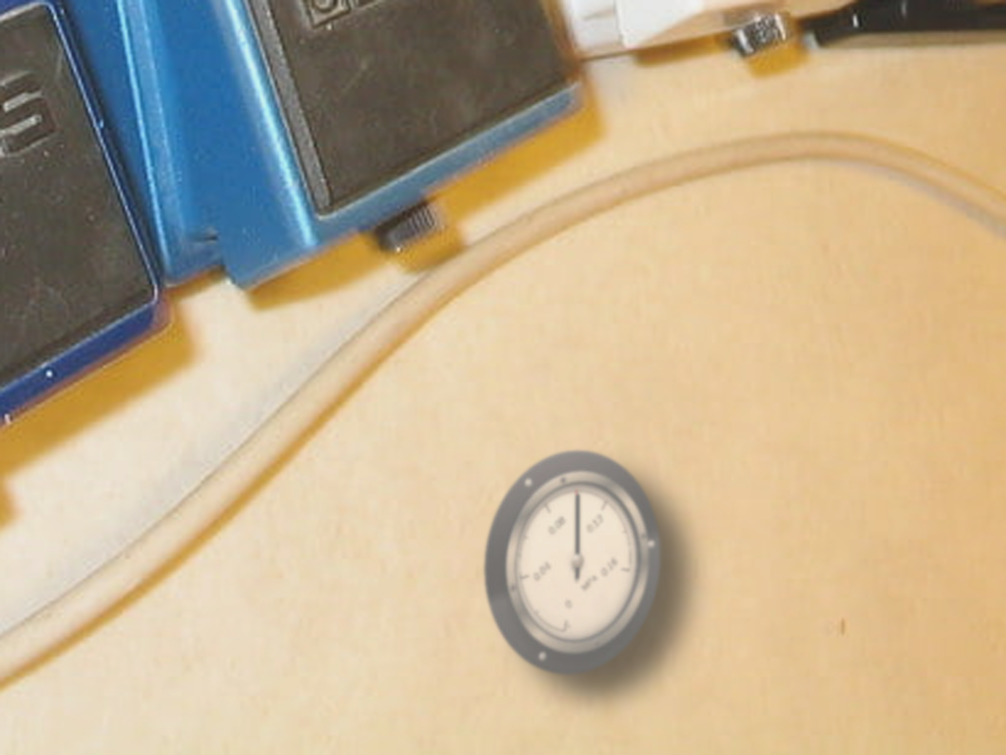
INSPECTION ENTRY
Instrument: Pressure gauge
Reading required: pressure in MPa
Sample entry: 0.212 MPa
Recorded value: 0.1 MPa
